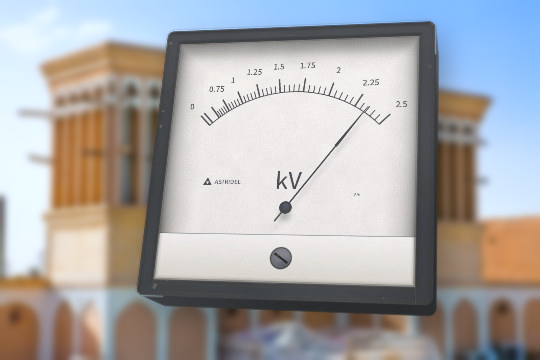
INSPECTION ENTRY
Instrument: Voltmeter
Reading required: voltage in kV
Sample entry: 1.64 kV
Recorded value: 2.35 kV
